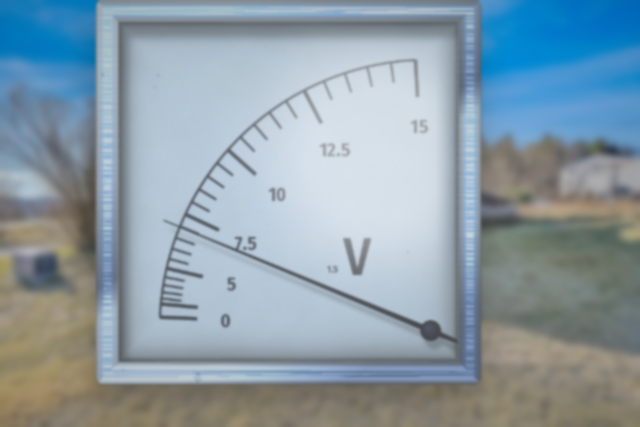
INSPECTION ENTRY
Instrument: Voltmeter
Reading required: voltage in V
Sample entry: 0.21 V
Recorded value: 7 V
